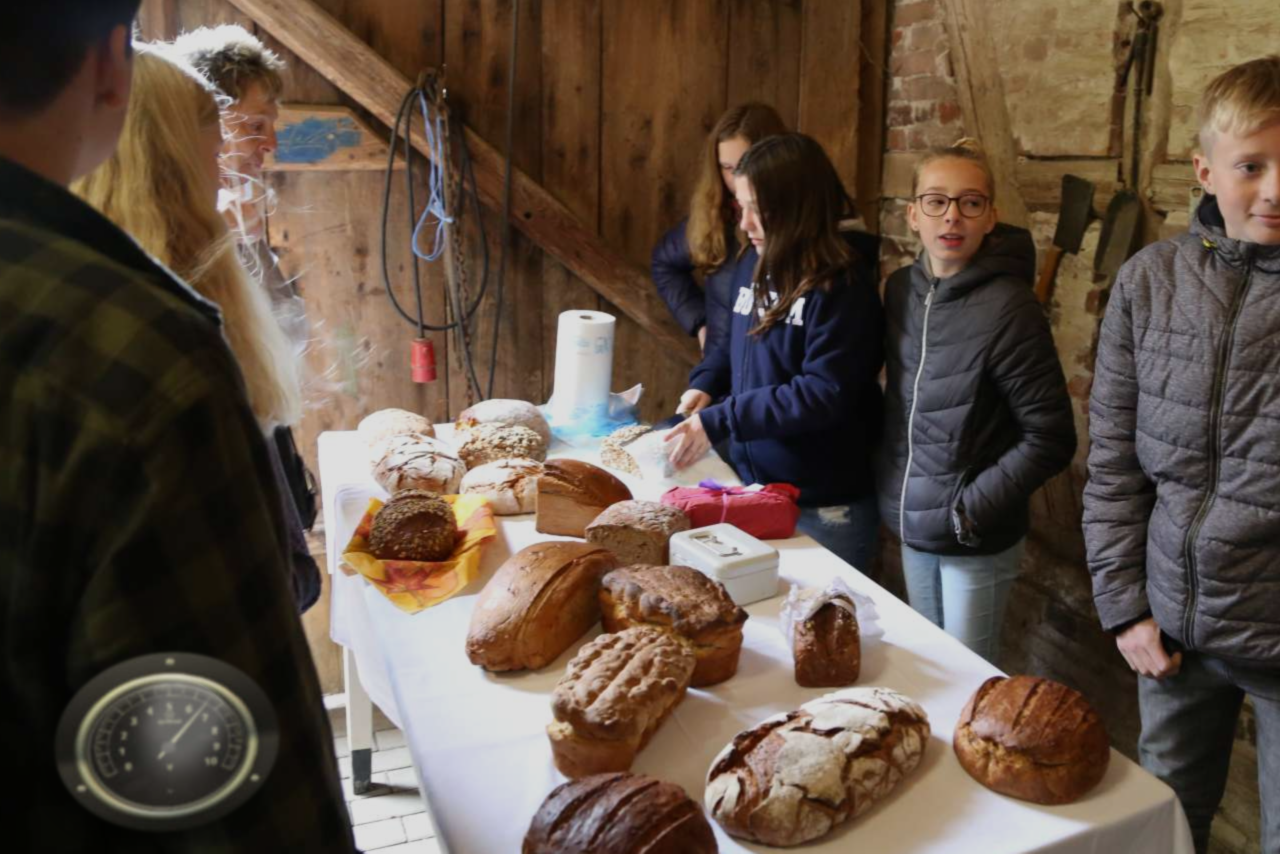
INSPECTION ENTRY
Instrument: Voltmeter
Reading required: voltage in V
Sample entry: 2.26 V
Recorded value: 6.5 V
